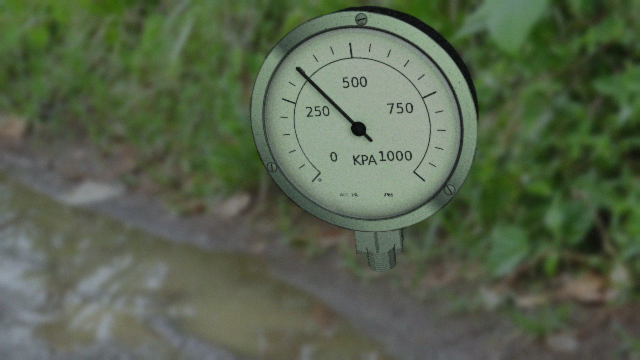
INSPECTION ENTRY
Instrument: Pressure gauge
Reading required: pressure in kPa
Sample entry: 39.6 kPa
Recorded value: 350 kPa
